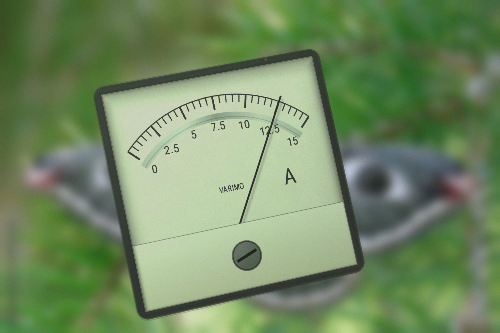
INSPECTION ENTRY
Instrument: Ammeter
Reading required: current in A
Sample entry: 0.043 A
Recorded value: 12.5 A
